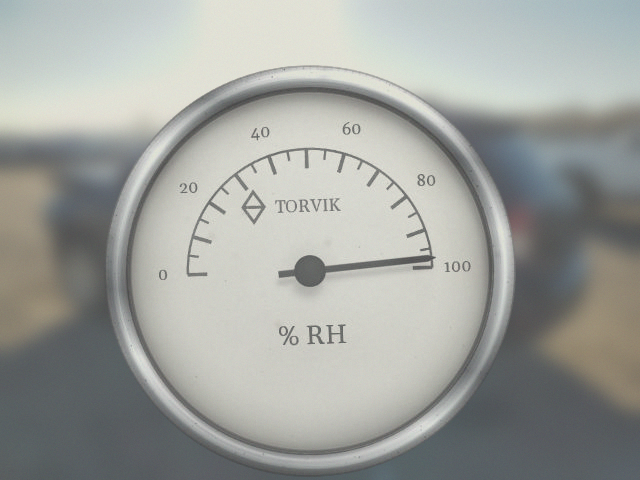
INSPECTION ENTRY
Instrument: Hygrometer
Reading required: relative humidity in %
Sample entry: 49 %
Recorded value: 97.5 %
